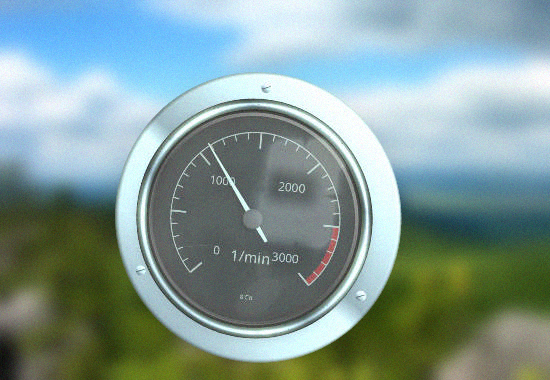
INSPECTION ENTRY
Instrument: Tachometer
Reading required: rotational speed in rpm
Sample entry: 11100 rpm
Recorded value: 1100 rpm
